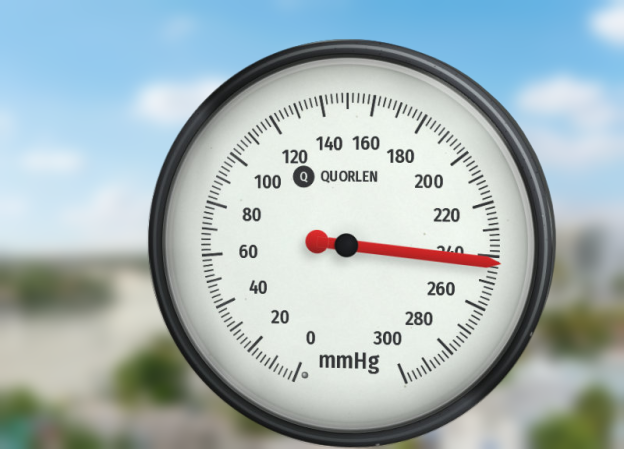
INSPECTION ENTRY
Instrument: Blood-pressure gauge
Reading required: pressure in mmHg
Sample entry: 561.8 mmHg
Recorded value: 242 mmHg
